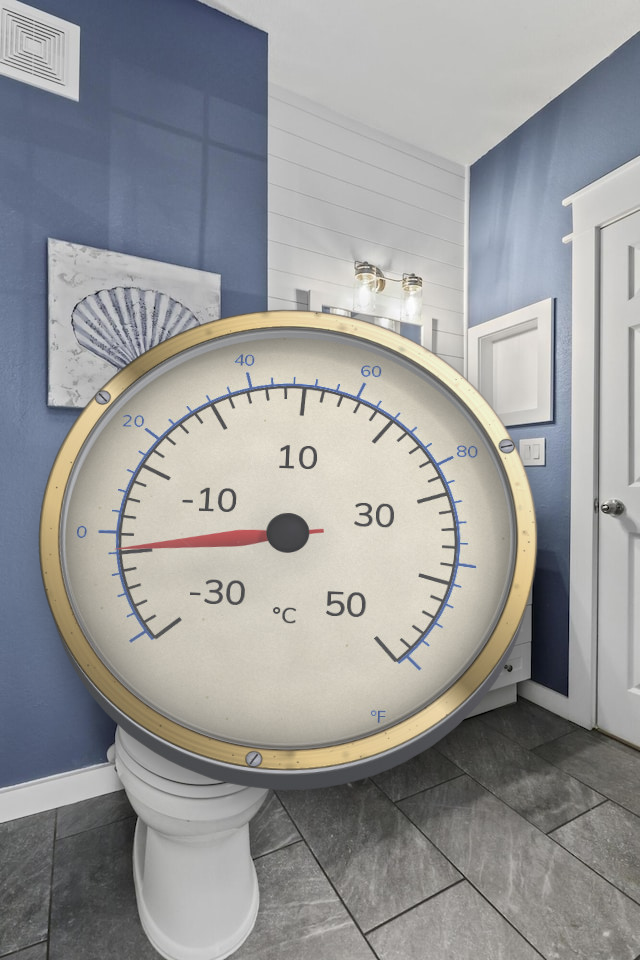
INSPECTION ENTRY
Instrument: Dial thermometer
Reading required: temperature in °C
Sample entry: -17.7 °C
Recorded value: -20 °C
